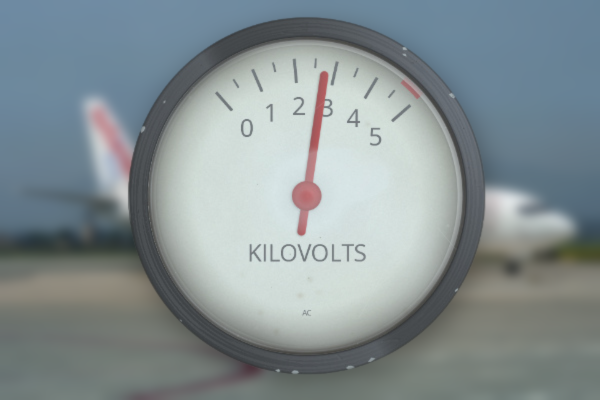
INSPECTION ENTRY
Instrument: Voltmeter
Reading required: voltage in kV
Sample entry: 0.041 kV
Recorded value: 2.75 kV
